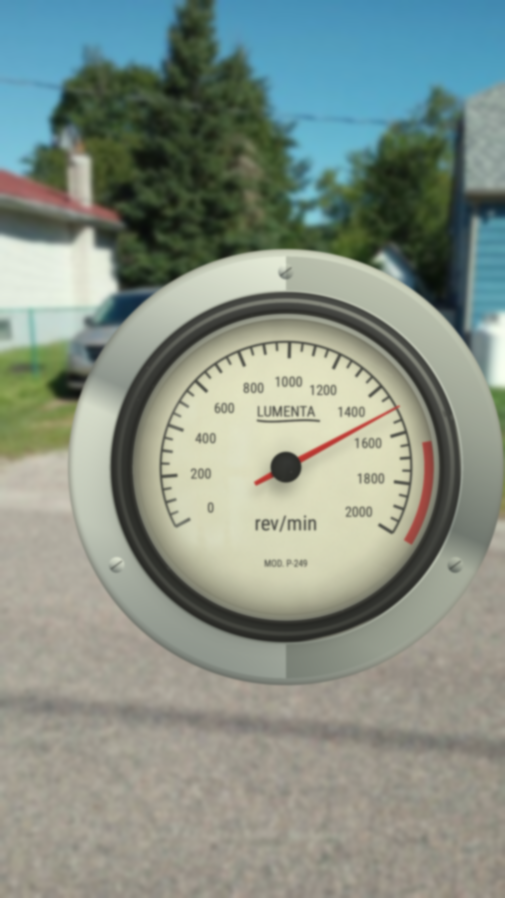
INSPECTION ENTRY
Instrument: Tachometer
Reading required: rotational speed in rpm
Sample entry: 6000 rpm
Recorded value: 1500 rpm
